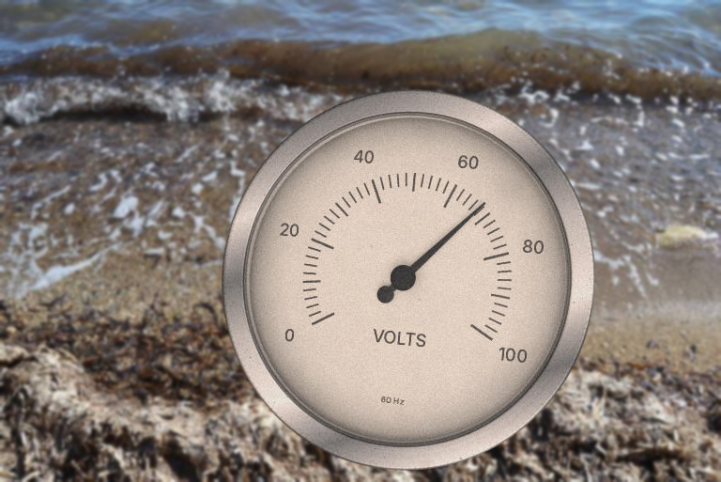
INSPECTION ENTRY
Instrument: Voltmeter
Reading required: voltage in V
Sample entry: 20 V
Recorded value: 68 V
